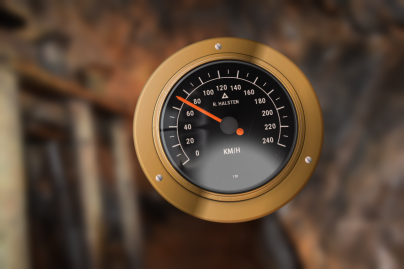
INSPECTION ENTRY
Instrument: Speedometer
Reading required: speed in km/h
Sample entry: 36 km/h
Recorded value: 70 km/h
